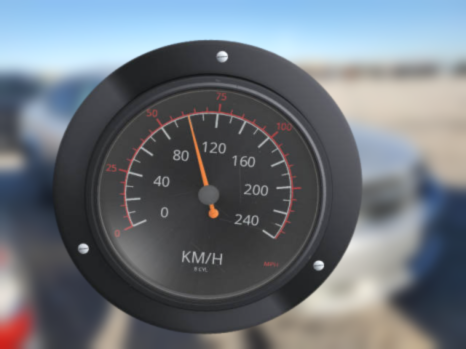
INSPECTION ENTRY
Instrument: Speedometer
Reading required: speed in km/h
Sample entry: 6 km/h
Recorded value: 100 km/h
